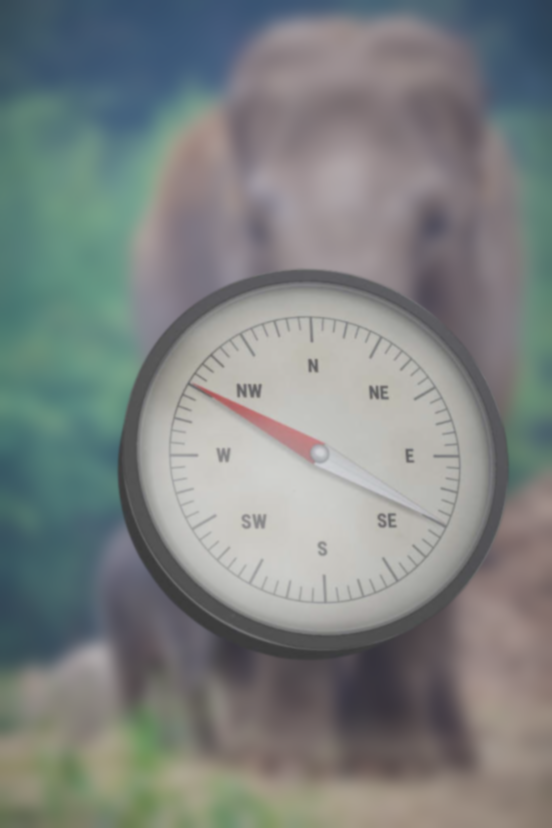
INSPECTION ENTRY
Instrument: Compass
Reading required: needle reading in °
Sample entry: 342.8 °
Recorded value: 300 °
